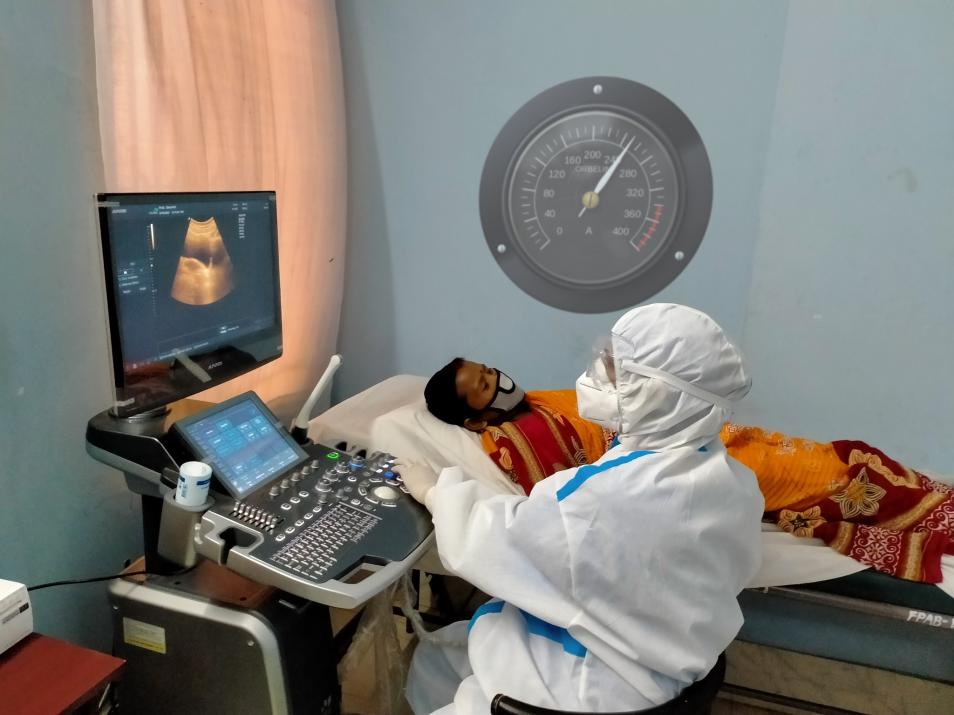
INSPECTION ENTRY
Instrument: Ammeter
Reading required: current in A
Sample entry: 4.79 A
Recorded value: 250 A
